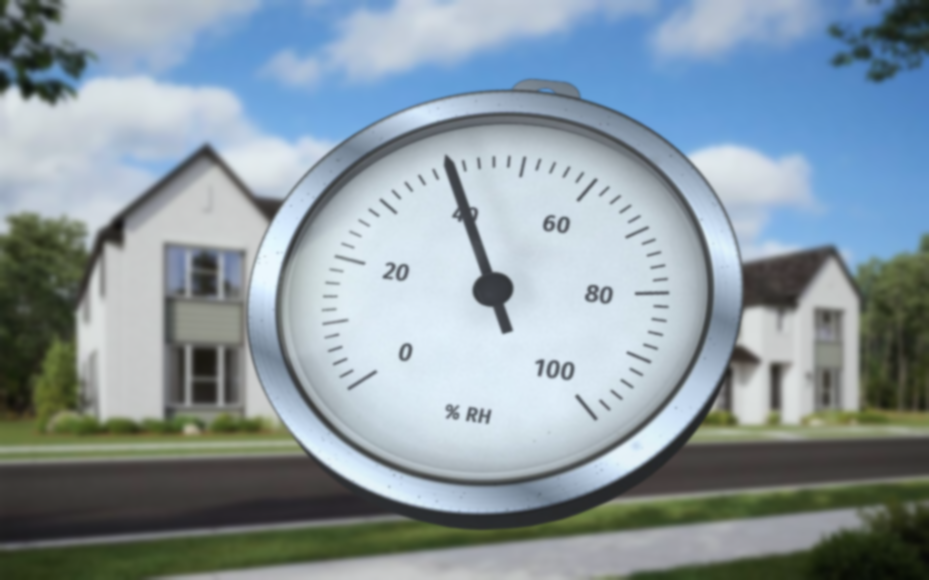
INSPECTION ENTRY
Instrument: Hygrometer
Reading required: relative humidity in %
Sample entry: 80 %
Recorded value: 40 %
